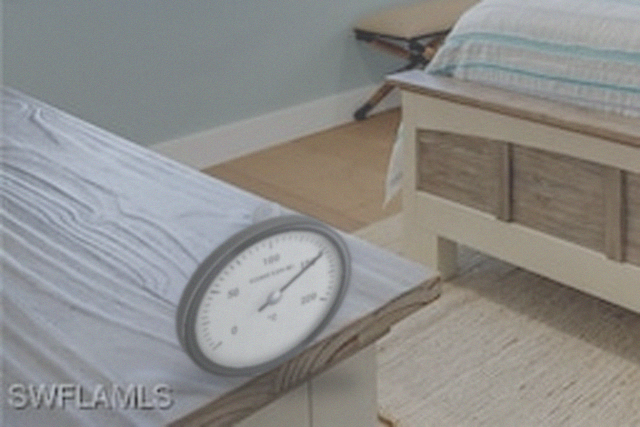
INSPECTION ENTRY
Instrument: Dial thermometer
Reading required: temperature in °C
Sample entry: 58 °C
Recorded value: 150 °C
